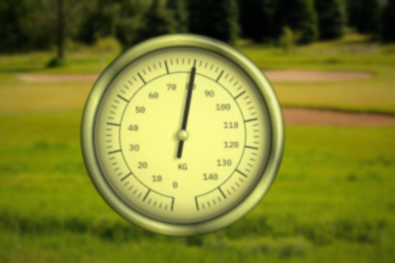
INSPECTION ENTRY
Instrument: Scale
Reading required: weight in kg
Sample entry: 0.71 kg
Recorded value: 80 kg
